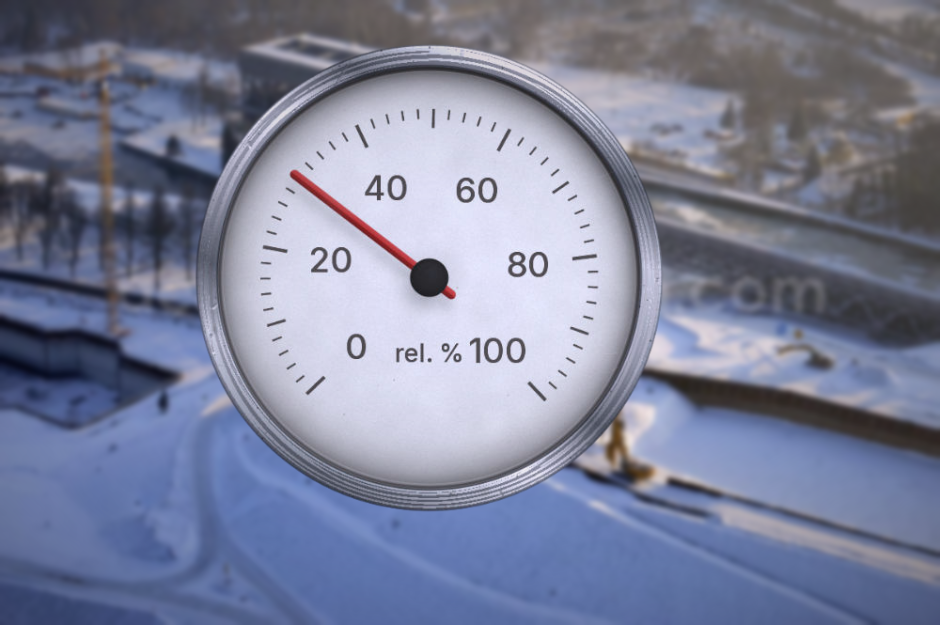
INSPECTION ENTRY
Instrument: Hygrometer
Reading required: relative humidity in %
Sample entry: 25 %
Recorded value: 30 %
